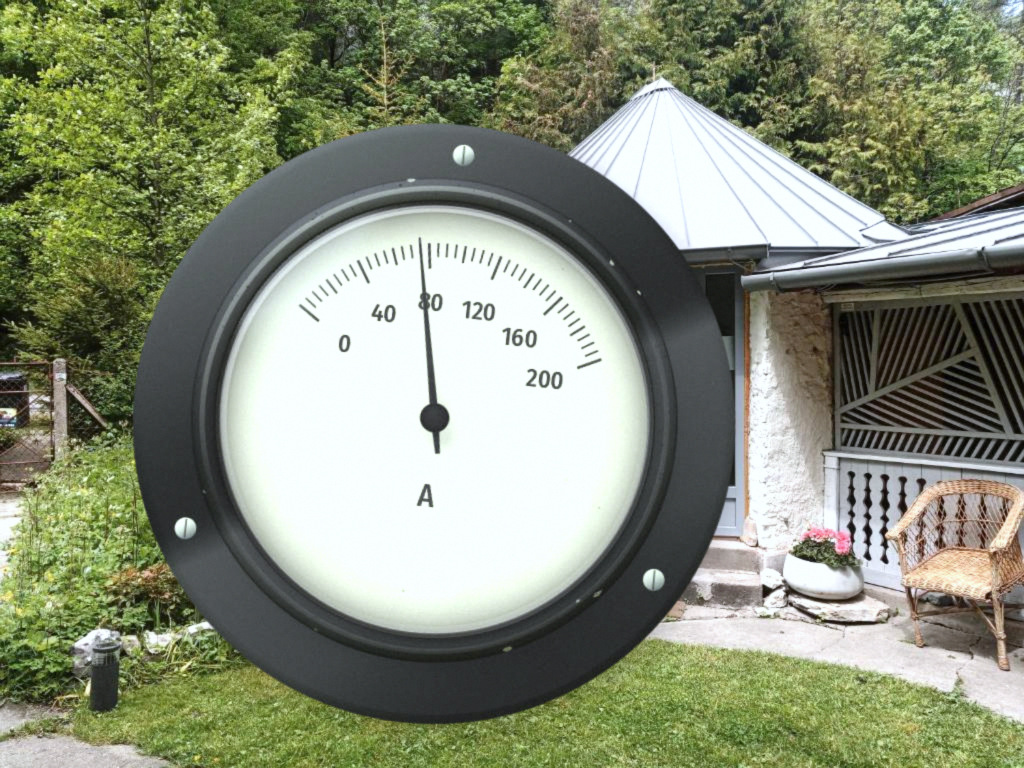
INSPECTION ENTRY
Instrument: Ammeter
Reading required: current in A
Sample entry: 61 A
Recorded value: 75 A
